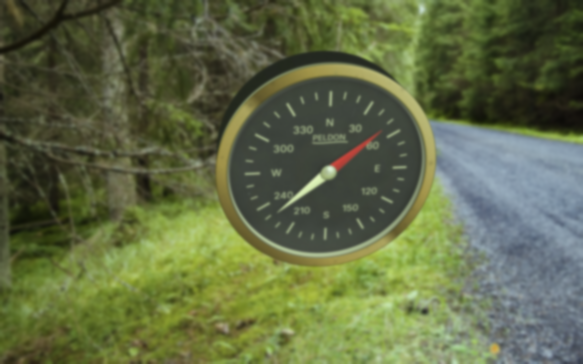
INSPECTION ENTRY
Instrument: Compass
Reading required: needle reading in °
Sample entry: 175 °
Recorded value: 50 °
